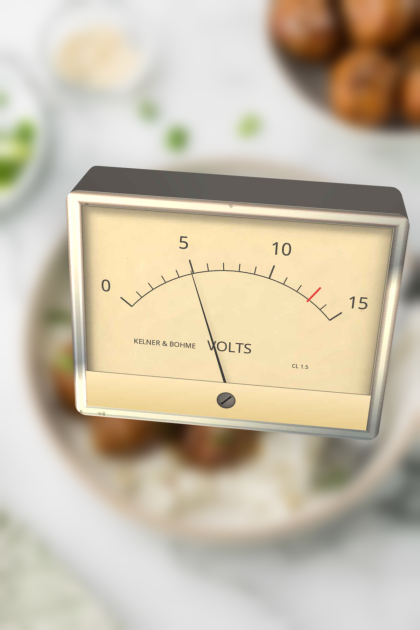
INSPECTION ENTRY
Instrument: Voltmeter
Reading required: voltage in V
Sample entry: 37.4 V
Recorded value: 5 V
